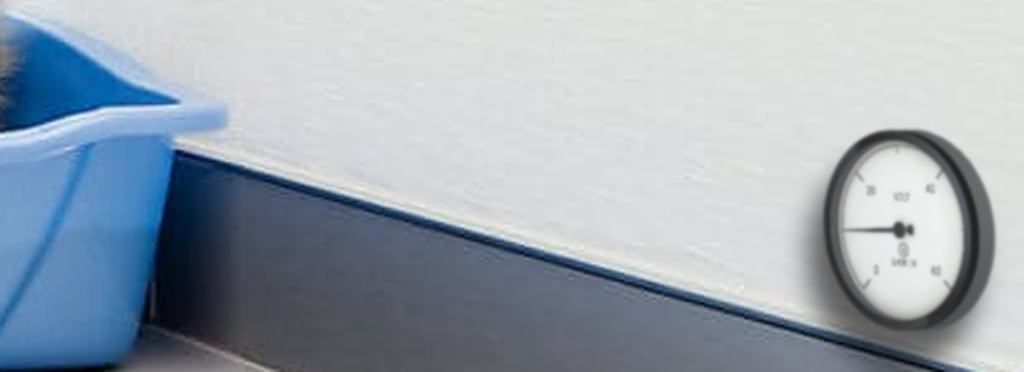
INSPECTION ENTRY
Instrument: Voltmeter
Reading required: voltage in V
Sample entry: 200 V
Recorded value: 10 V
